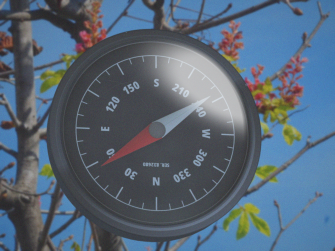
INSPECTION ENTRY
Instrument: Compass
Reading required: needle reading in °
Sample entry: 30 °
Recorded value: 55 °
